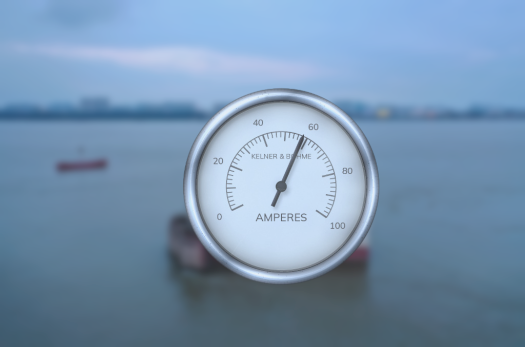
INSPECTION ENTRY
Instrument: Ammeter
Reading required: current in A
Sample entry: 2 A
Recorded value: 58 A
